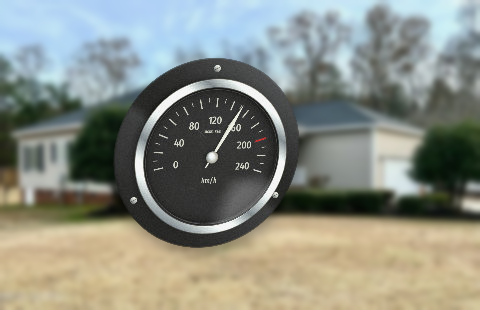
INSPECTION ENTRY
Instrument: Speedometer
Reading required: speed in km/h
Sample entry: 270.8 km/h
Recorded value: 150 km/h
